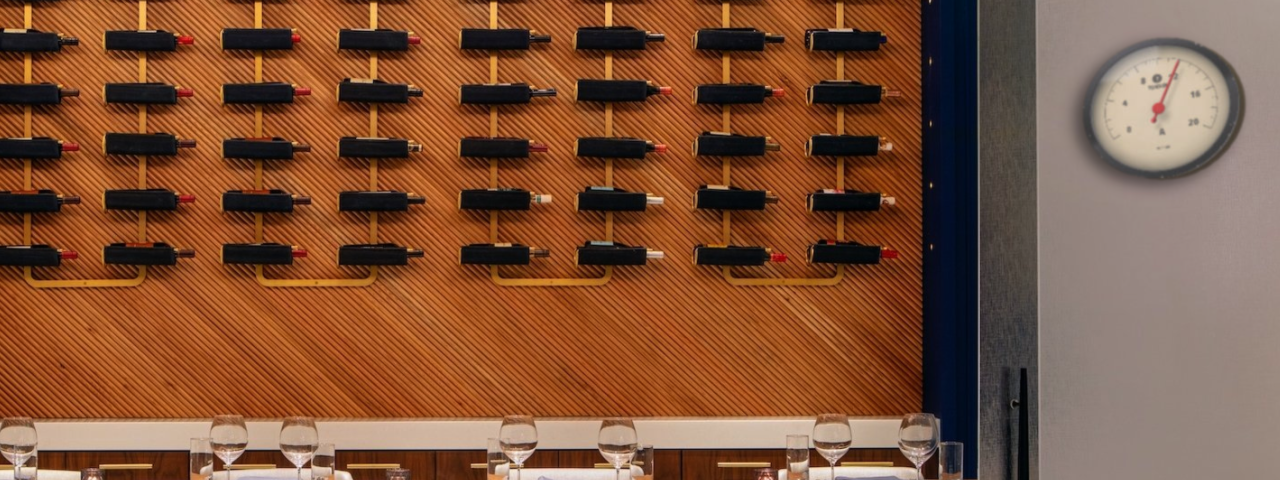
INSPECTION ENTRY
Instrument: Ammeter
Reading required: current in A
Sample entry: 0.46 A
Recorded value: 12 A
